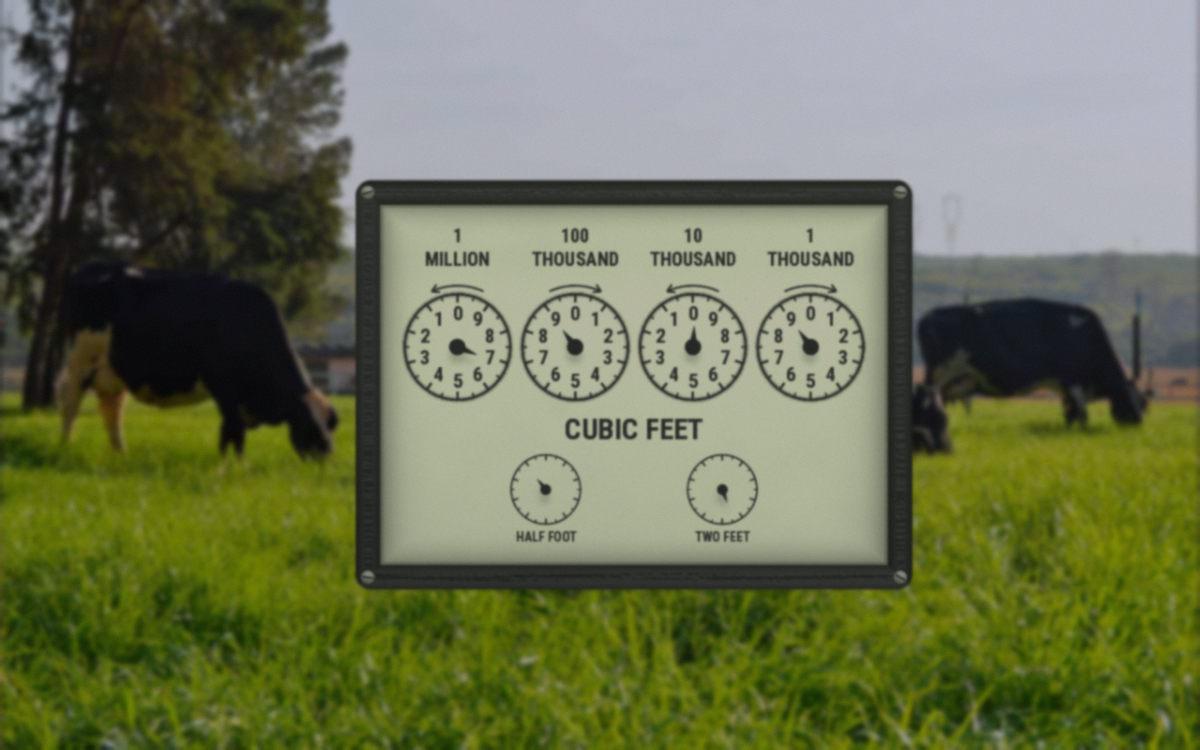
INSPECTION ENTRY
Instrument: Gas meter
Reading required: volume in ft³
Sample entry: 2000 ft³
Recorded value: 689900 ft³
